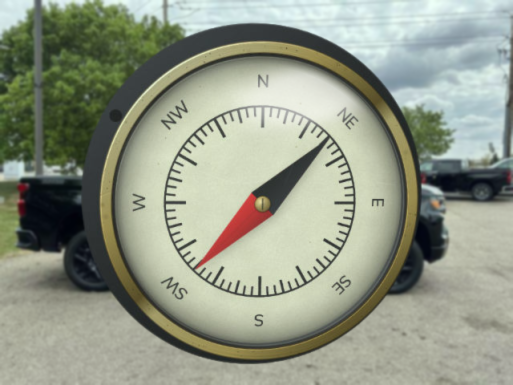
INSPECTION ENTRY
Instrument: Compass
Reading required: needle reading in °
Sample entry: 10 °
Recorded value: 225 °
